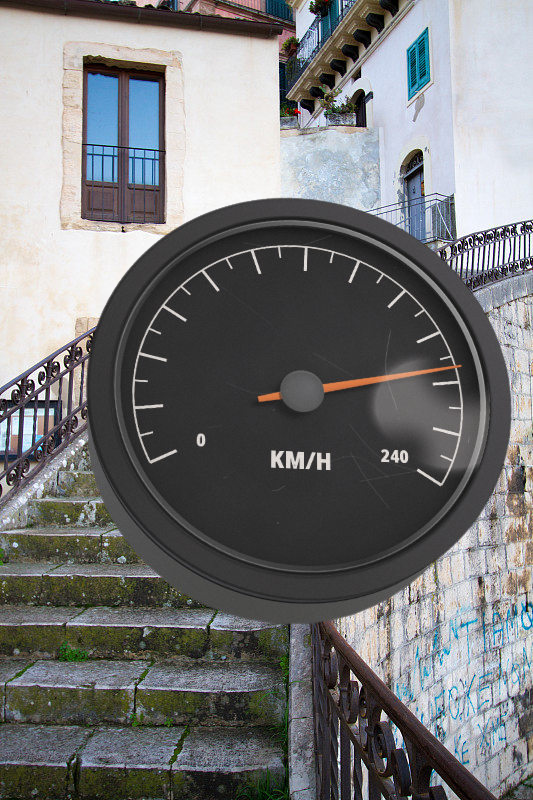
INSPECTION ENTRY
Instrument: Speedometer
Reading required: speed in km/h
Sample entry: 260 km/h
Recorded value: 195 km/h
